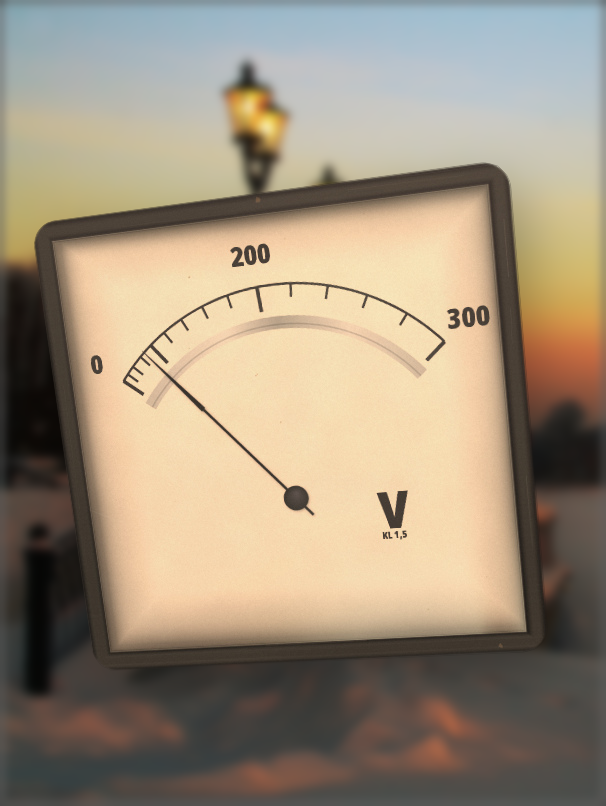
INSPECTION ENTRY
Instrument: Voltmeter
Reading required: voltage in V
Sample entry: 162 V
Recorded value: 90 V
